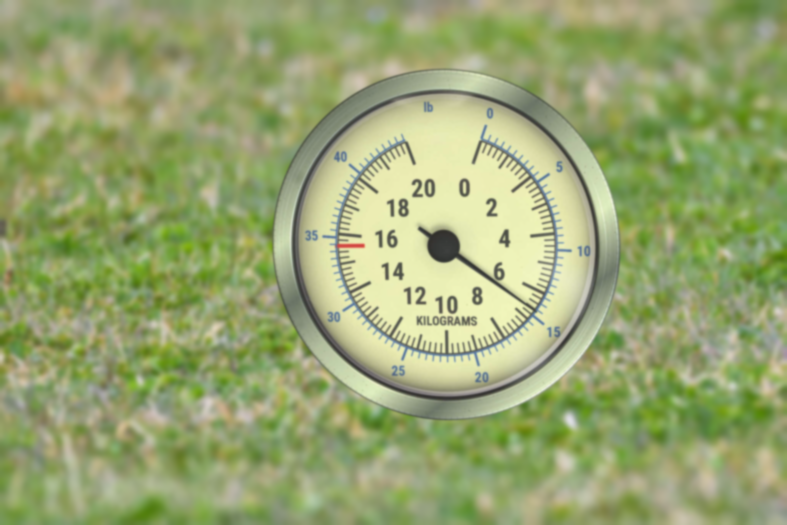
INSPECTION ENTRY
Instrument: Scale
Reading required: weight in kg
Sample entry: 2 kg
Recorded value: 6.6 kg
